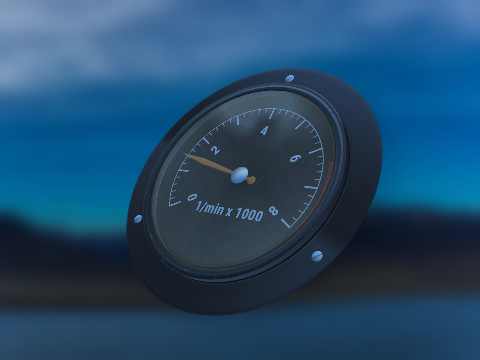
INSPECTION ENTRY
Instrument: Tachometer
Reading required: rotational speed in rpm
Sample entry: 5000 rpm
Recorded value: 1400 rpm
